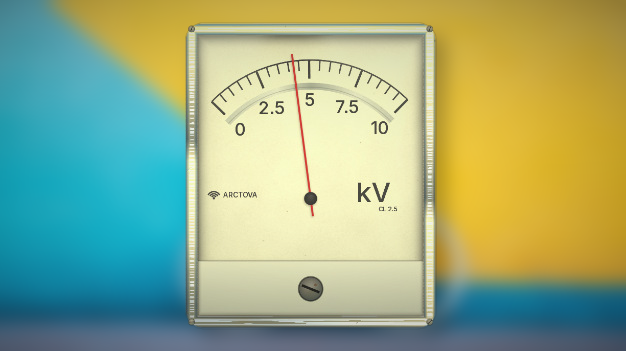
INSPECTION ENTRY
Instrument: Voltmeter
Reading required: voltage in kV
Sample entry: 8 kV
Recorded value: 4.25 kV
